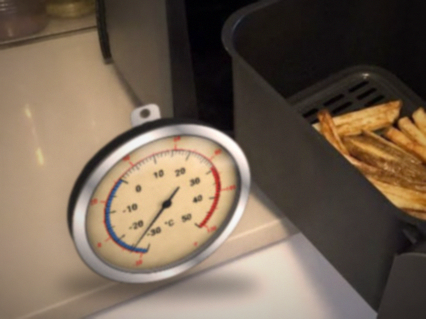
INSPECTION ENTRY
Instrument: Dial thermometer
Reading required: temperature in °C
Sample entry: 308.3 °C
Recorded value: -25 °C
